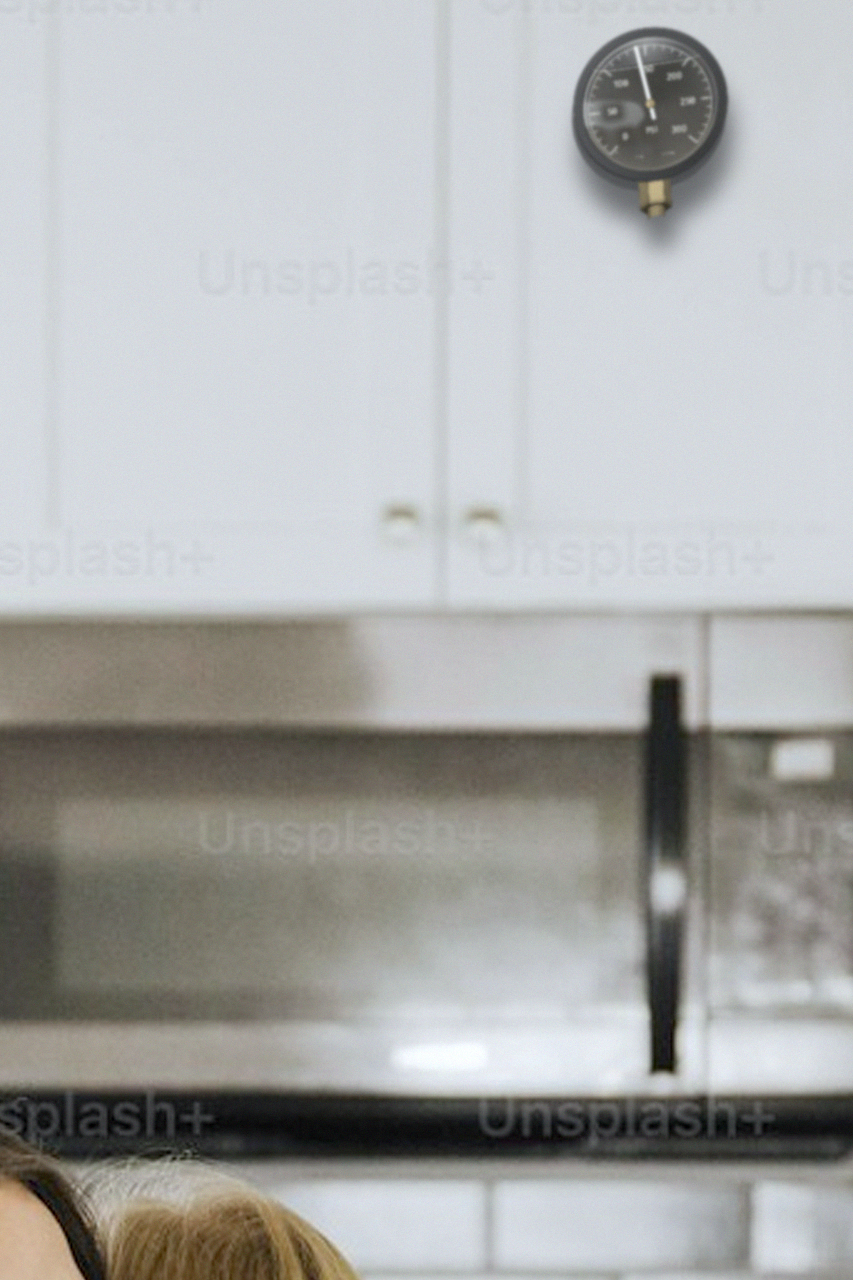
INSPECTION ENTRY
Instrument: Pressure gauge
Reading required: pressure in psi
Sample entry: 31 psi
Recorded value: 140 psi
